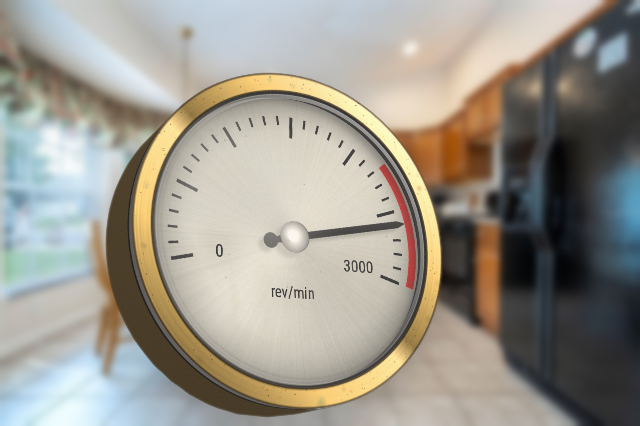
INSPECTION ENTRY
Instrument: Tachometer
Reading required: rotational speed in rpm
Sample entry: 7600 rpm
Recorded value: 2600 rpm
